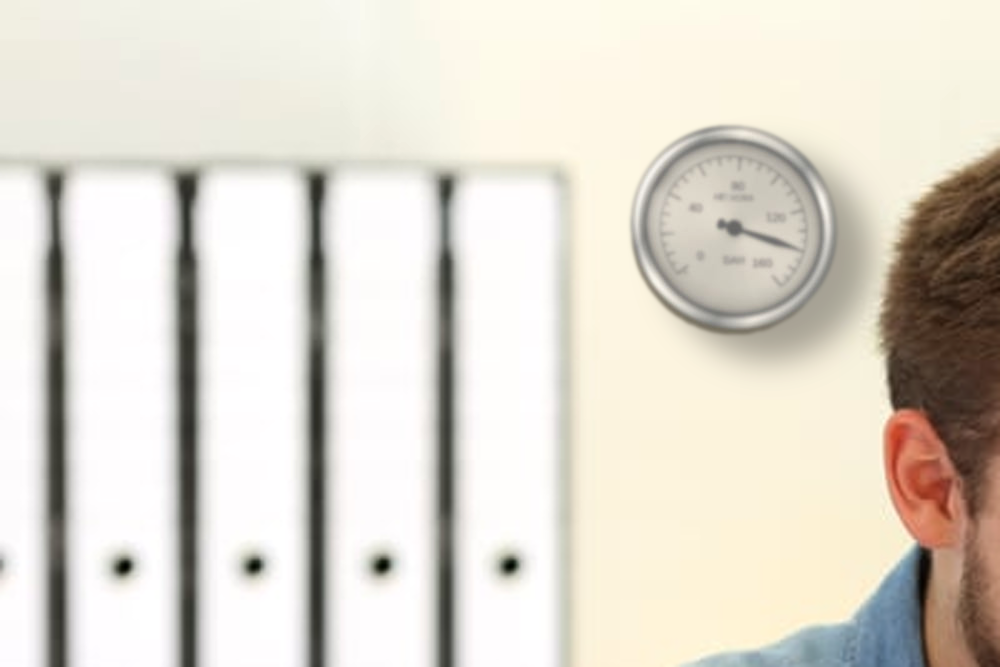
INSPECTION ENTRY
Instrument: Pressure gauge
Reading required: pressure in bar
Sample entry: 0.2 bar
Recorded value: 140 bar
